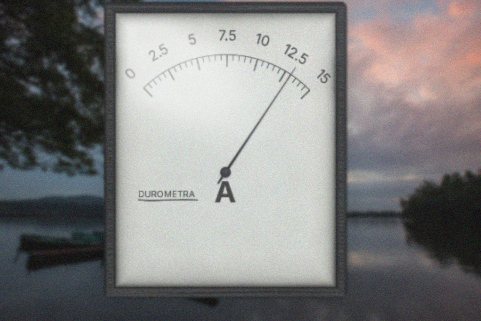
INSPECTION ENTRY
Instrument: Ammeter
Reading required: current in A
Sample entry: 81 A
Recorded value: 13 A
